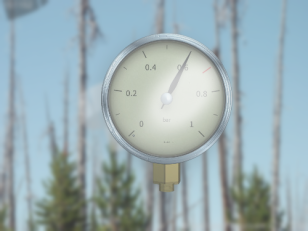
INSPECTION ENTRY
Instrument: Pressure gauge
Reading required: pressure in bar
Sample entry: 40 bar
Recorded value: 0.6 bar
